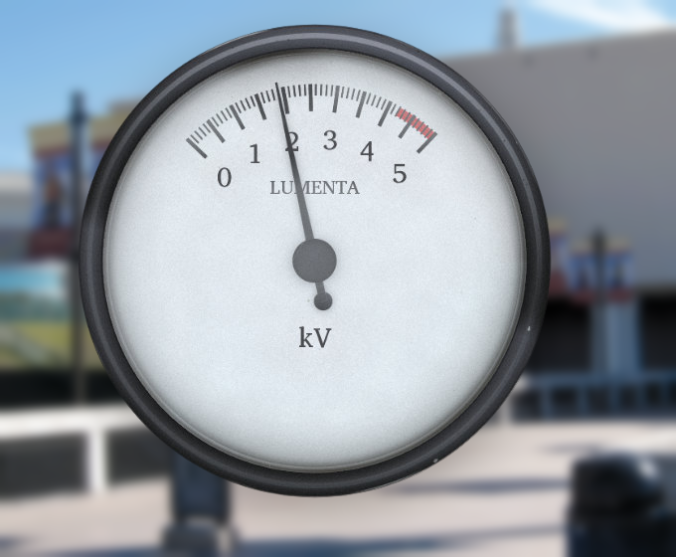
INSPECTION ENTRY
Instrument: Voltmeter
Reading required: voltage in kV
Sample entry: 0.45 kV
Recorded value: 1.9 kV
